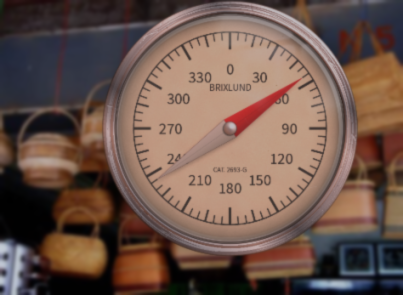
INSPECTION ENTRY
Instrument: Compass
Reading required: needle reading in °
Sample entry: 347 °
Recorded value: 55 °
